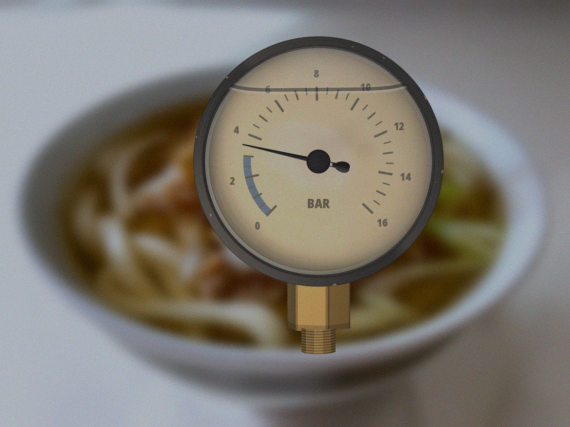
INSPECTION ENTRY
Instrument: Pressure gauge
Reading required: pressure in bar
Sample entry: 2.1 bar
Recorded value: 3.5 bar
